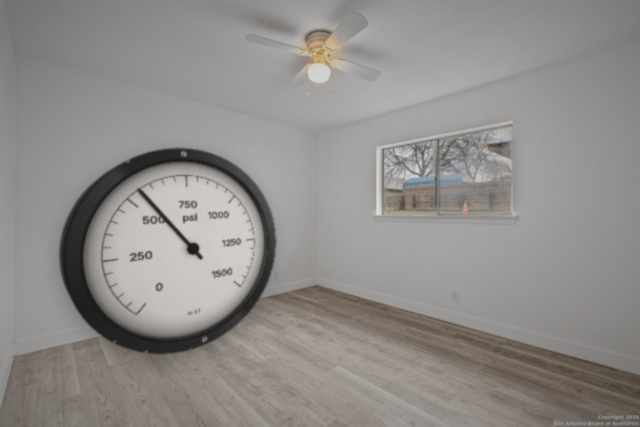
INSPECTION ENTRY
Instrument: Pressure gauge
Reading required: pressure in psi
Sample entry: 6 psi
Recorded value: 550 psi
